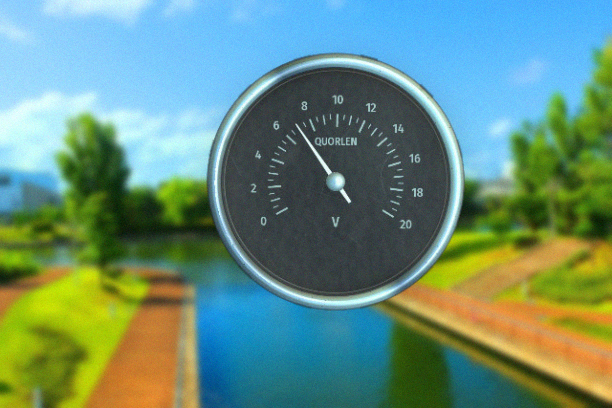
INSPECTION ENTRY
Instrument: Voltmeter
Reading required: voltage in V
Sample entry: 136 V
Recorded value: 7 V
